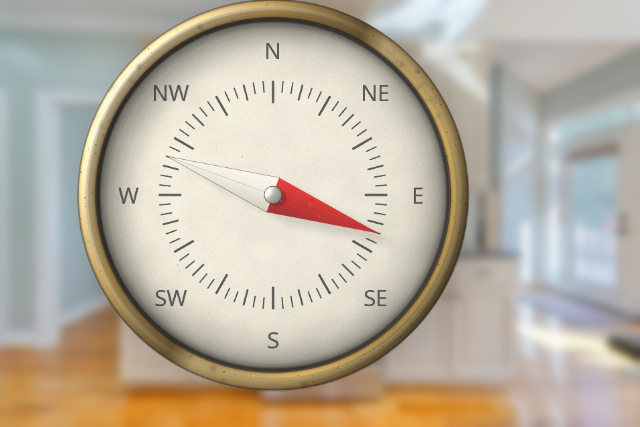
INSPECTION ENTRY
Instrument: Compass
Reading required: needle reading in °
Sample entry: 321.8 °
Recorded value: 110 °
